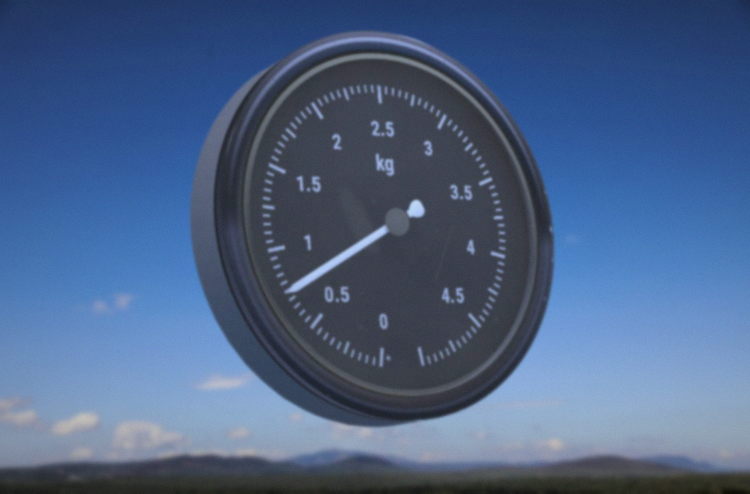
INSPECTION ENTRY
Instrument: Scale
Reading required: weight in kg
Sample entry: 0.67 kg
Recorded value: 0.75 kg
